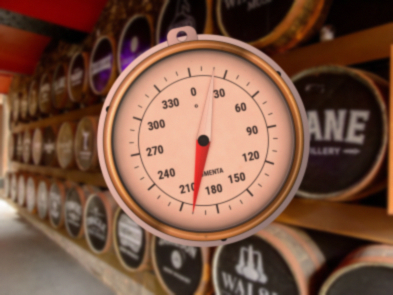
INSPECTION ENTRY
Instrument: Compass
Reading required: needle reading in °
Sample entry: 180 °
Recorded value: 200 °
